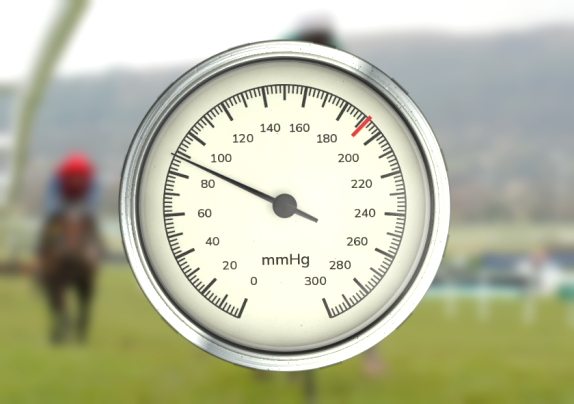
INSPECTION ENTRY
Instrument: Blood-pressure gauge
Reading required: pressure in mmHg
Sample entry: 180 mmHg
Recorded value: 88 mmHg
